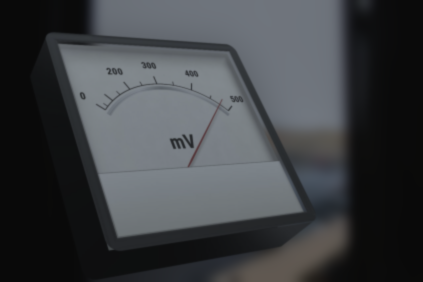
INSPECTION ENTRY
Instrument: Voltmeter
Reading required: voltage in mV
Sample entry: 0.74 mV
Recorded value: 475 mV
